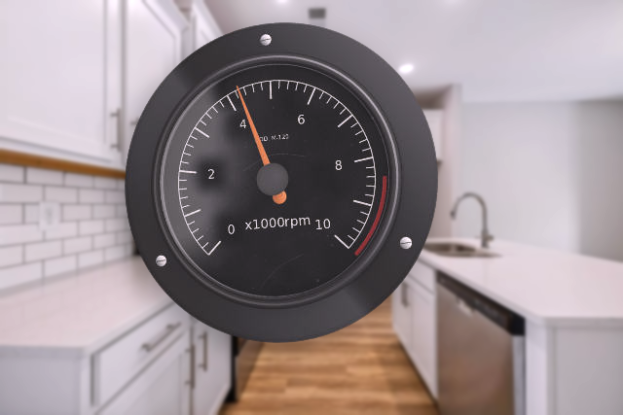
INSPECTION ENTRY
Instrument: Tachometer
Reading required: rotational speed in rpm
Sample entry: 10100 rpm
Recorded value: 4300 rpm
